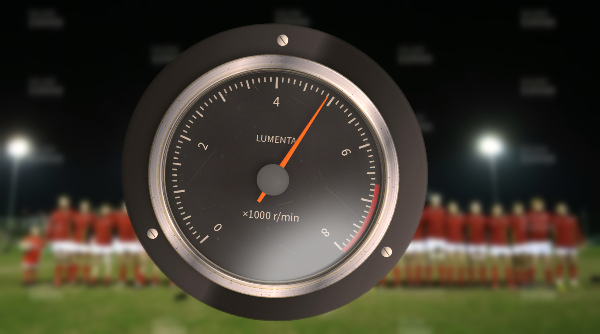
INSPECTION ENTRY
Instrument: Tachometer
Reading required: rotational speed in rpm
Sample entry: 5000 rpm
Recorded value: 4900 rpm
